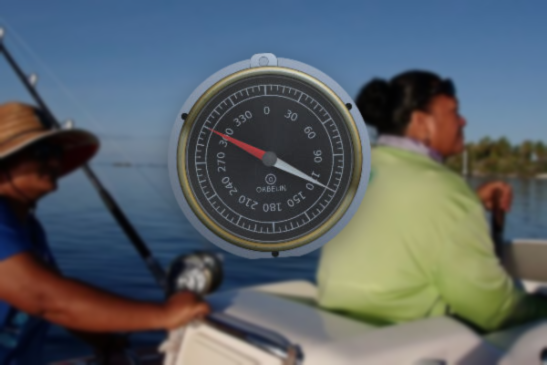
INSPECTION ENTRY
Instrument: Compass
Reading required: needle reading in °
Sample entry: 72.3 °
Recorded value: 300 °
